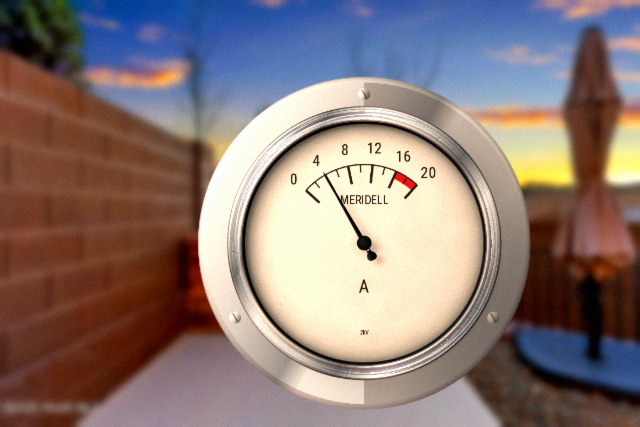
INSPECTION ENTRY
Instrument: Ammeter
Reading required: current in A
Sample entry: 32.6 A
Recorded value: 4 A
